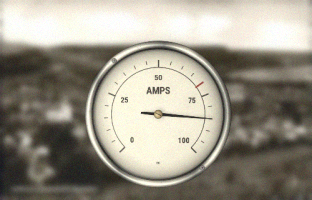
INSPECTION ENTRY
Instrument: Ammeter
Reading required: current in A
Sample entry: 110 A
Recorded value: 85 A
